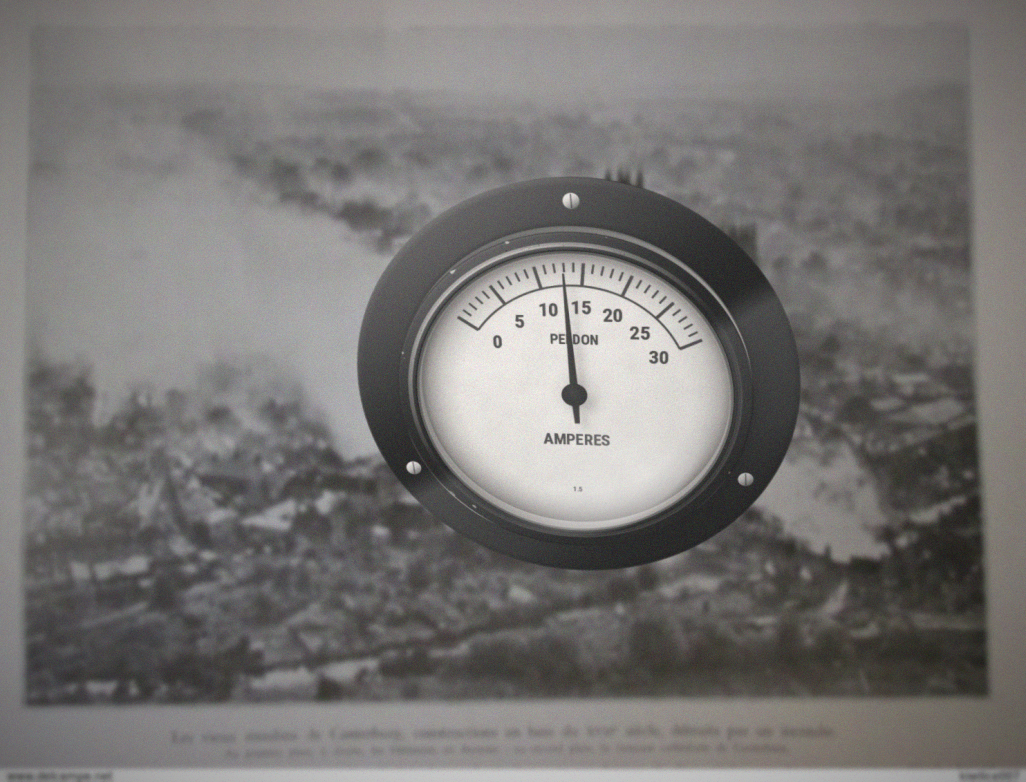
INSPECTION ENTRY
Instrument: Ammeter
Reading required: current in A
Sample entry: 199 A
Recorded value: 13 A
